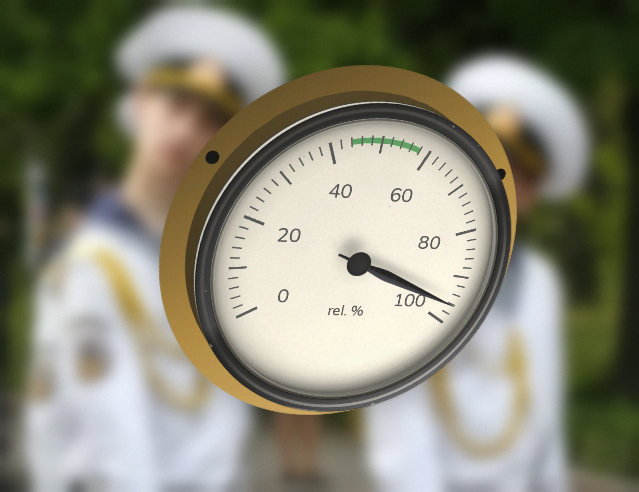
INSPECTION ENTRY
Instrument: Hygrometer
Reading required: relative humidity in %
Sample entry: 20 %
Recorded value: 96 %
